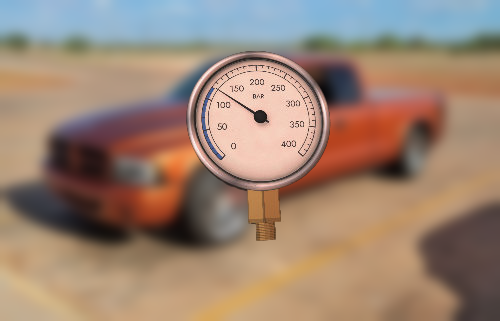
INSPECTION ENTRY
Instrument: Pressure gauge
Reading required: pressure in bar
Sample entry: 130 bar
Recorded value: 120 bar
